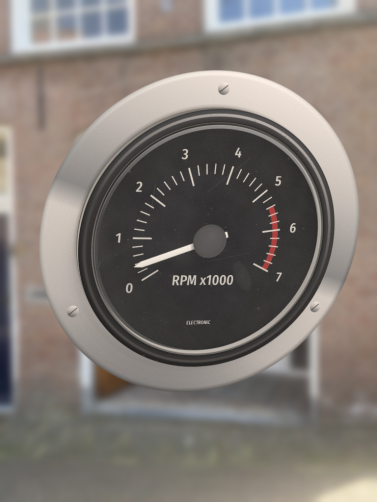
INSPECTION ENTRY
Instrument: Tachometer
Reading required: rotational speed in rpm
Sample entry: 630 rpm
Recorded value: 400 rpm
